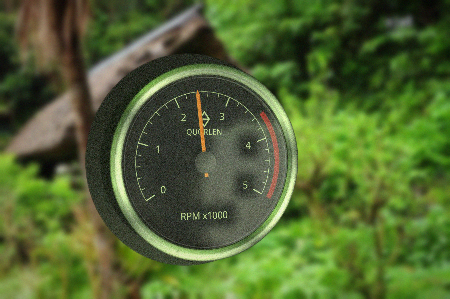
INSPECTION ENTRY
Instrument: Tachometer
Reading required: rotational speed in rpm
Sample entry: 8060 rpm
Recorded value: 2400 rpm
